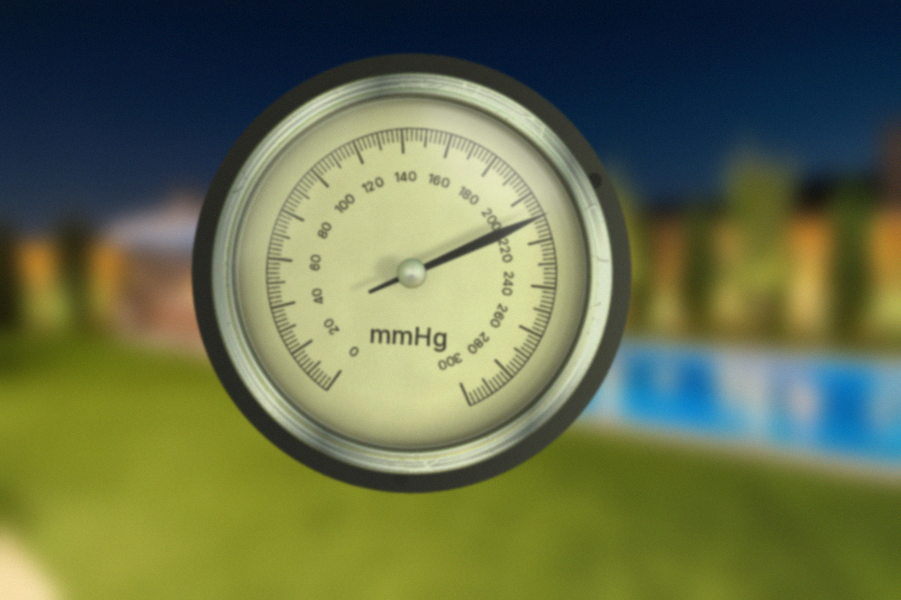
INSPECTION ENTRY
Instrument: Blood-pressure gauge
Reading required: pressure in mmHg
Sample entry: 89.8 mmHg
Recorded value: 210 mmHg
